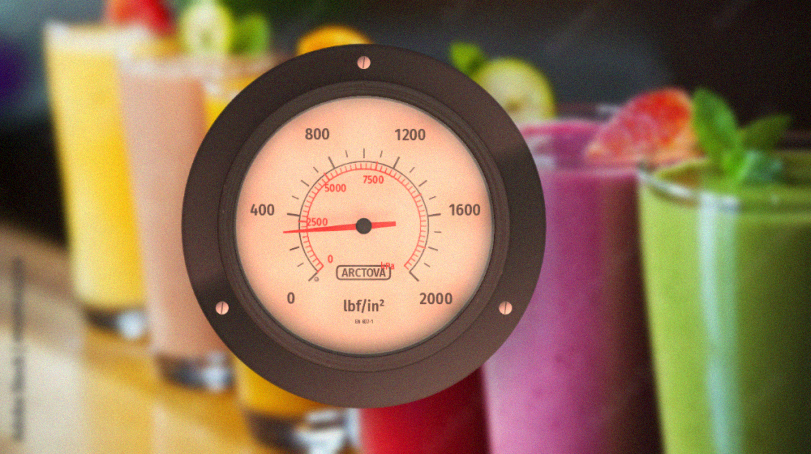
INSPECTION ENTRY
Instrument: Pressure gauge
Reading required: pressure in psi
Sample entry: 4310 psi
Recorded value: 300 psi
